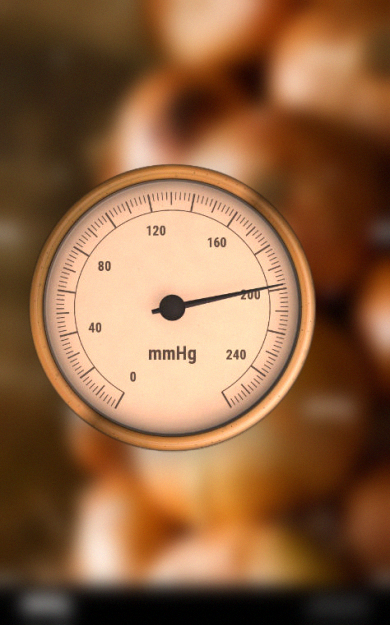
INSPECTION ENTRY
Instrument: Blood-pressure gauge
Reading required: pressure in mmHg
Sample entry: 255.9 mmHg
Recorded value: 198 mmHg
